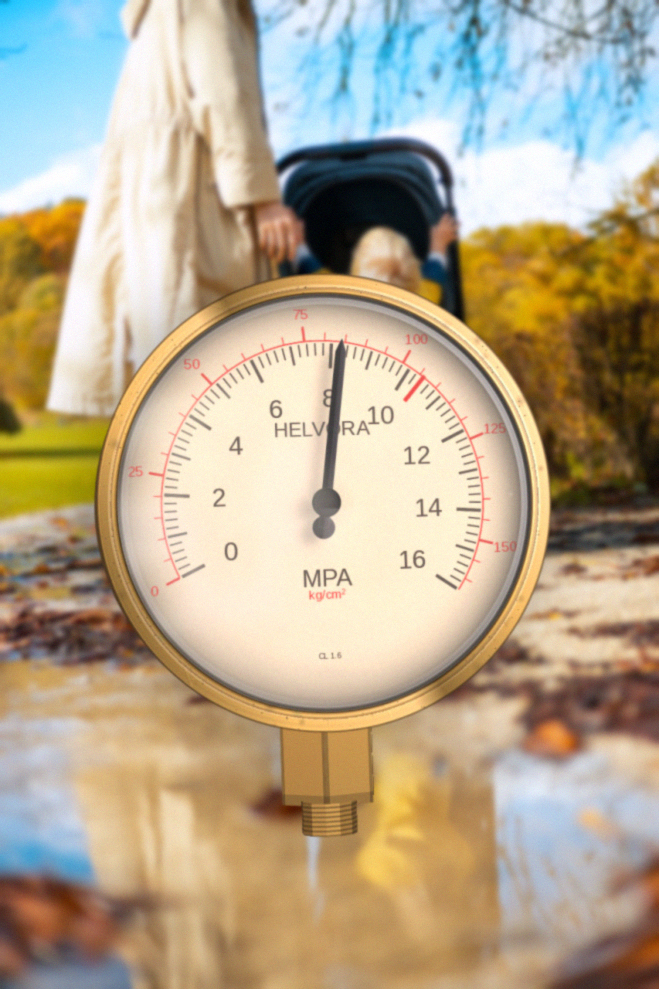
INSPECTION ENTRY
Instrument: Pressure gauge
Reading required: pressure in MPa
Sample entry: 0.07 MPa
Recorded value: 8.2 MPa
